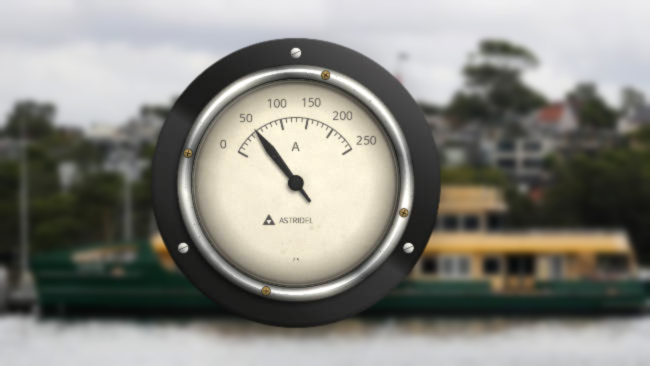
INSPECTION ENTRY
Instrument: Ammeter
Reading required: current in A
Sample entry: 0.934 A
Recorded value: 50 A
